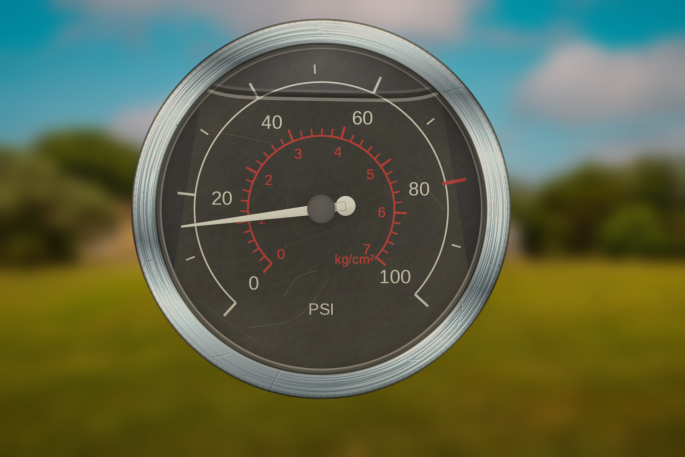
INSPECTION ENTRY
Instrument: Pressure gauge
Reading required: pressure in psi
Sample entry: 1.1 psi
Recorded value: 15 psi
